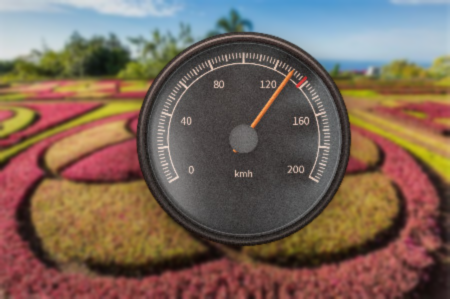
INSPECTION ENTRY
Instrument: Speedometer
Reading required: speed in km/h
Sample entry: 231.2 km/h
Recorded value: 130 km/h
